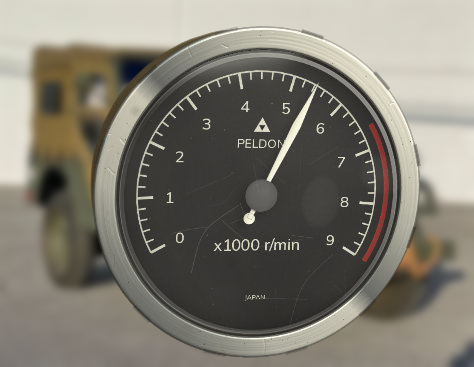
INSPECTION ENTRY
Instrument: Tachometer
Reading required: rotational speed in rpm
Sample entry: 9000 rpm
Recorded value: 5400 rpm
